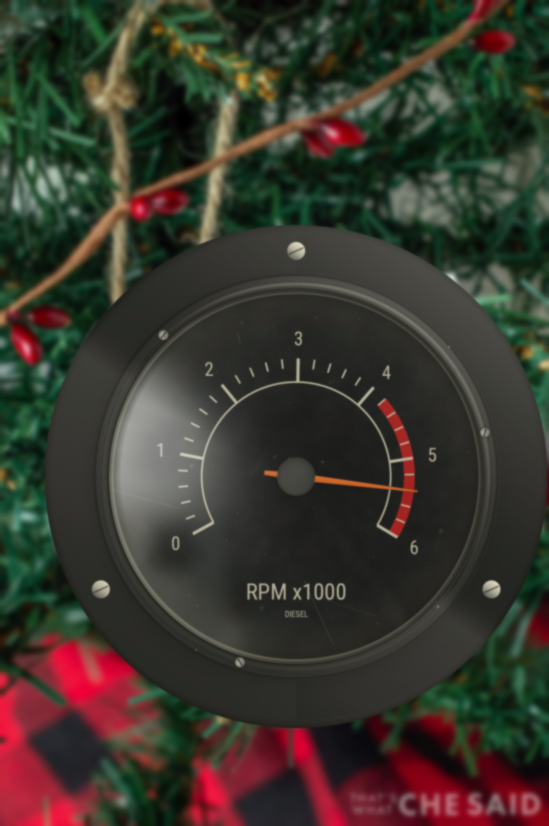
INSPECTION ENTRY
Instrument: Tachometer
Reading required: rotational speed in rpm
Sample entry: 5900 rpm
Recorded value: 5400 rpm
